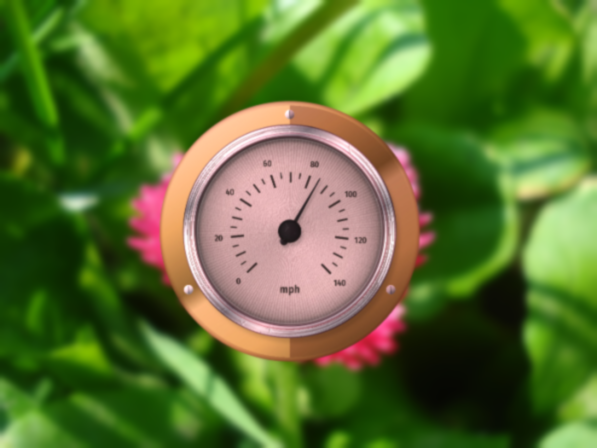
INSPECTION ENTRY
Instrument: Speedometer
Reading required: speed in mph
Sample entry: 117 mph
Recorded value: 85 mph
